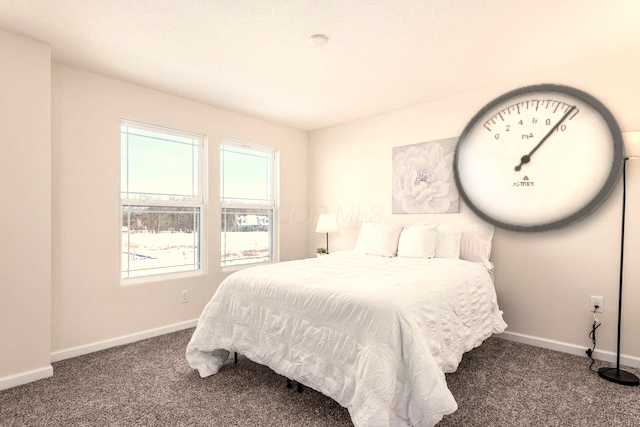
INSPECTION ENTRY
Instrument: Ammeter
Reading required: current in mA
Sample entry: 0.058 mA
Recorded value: 9.5 mA
